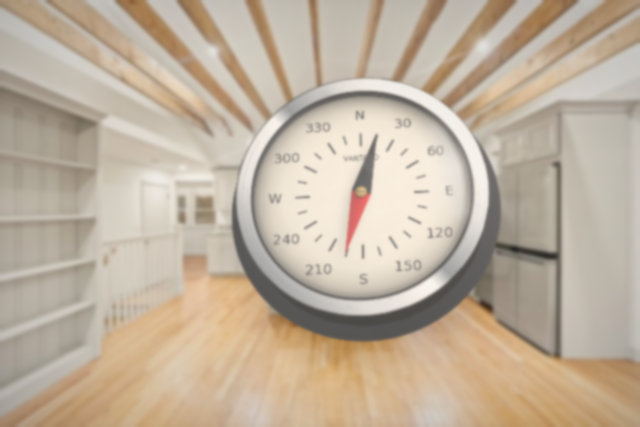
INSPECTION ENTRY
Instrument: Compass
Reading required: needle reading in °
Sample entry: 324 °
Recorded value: 195 °
